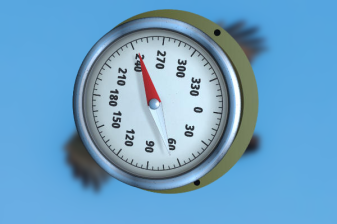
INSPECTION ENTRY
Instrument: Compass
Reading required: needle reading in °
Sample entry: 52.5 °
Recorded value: 245 °
